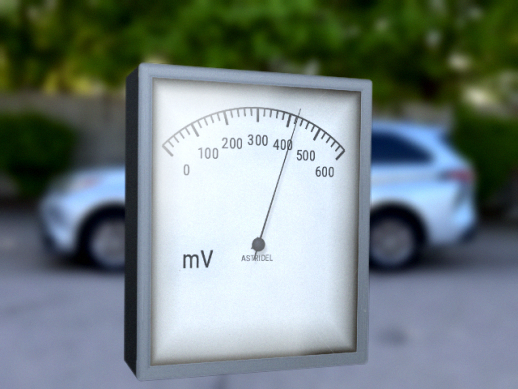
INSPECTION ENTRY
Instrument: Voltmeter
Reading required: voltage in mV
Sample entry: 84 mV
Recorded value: 420 mV
